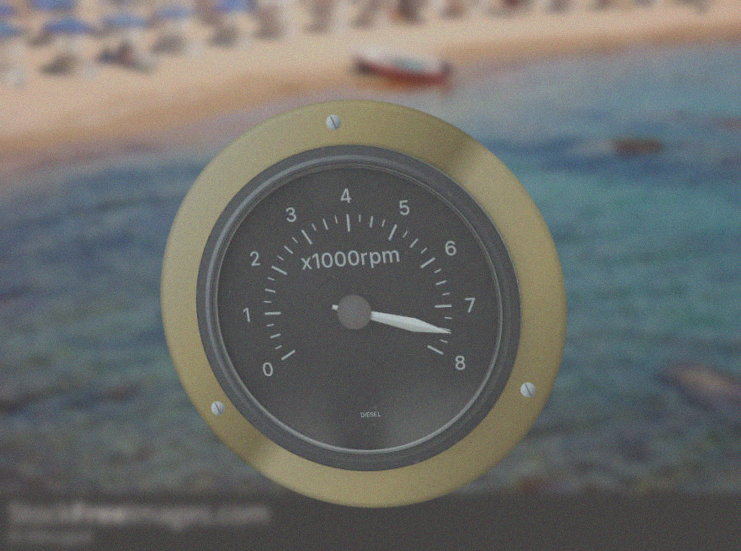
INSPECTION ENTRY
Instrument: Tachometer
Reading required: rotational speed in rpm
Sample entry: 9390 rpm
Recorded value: 7500 rpm
